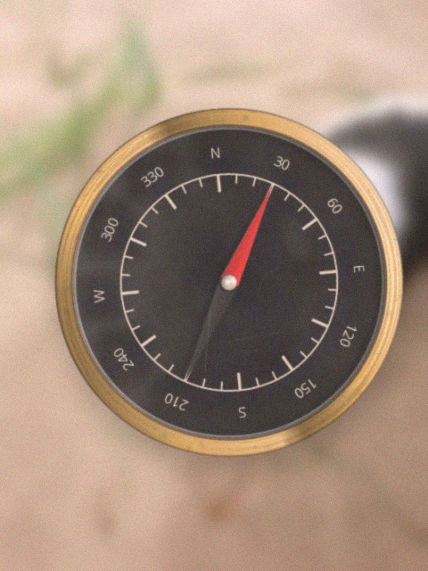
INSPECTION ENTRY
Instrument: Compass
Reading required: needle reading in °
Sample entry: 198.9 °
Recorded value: 30 °
